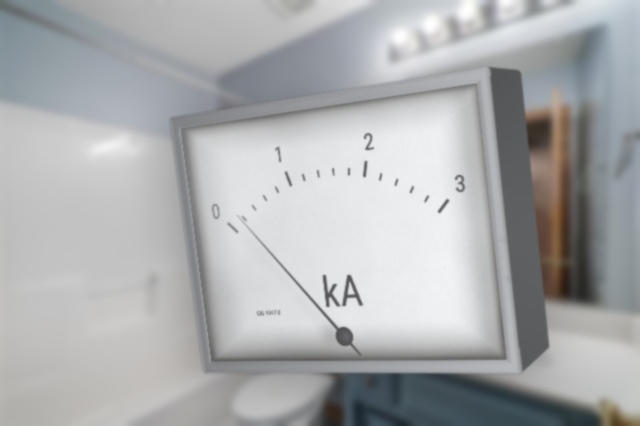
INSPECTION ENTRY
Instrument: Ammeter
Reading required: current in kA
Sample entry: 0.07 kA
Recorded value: 0.2 kA
